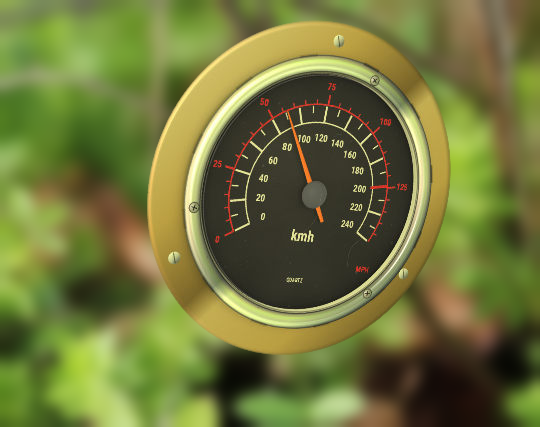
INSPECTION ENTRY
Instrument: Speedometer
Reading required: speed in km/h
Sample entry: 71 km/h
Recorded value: 90 km/h
